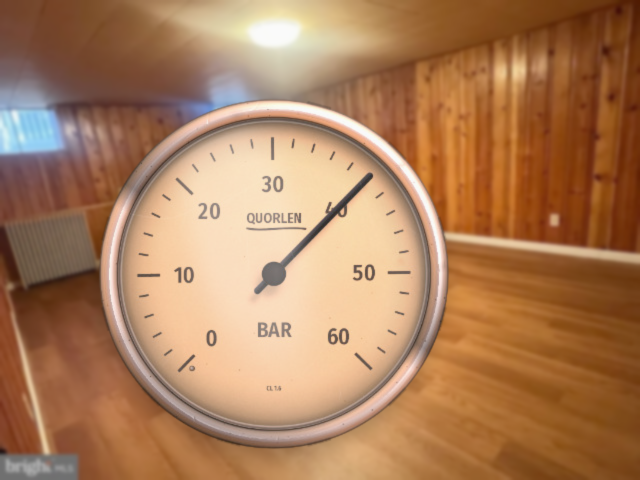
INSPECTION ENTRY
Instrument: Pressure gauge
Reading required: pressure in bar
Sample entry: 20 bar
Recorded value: 40 bar
